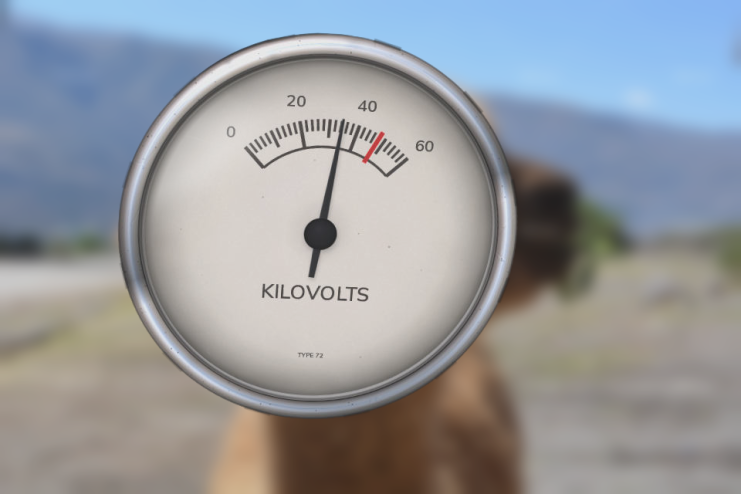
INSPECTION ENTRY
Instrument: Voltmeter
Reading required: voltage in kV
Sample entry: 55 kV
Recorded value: 34 kV
